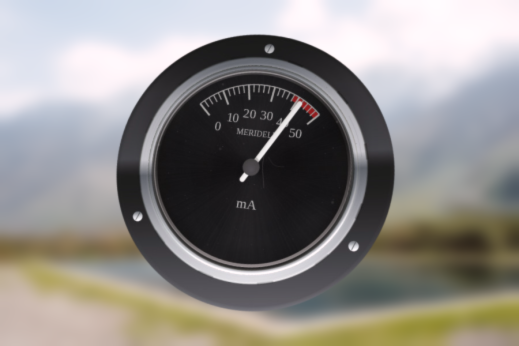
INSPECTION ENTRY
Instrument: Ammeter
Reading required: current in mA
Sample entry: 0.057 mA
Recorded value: 42 mA
